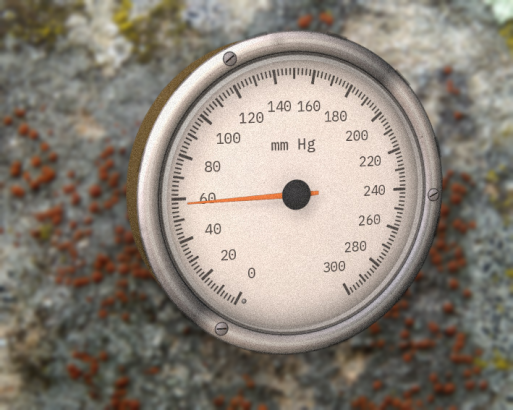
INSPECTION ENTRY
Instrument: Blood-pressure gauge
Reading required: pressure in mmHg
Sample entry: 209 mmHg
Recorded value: 58 mmHg
